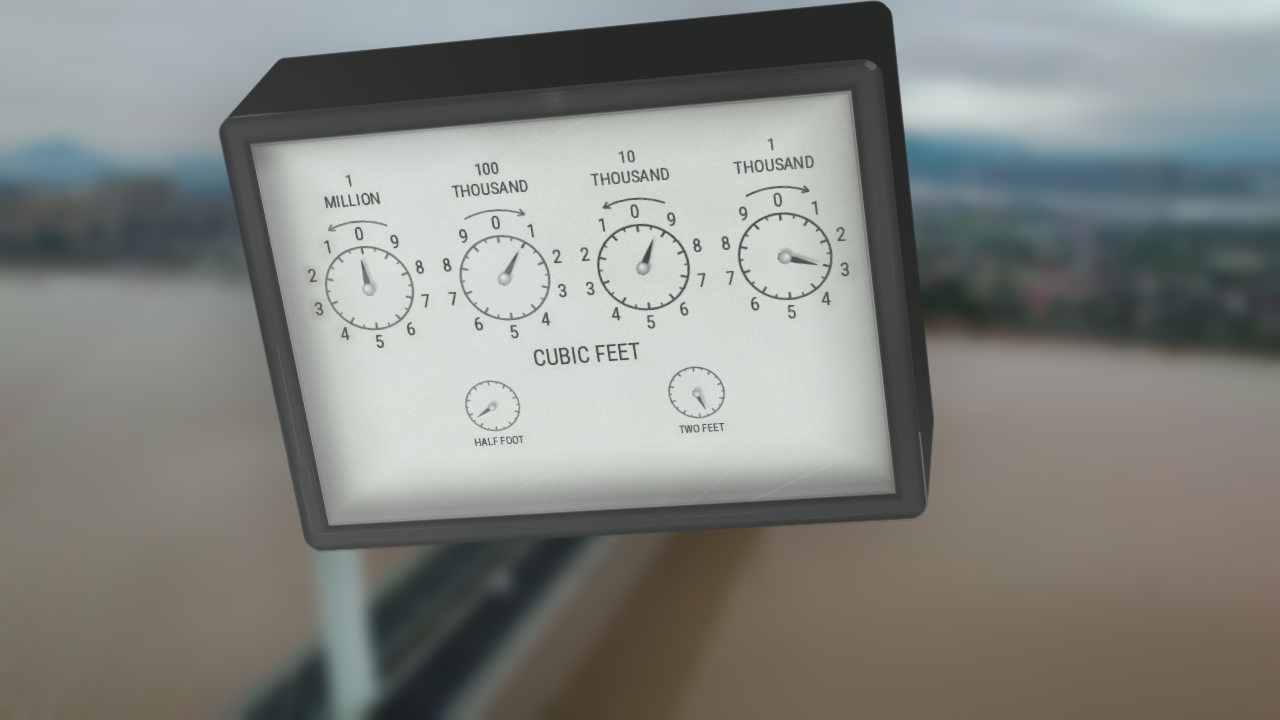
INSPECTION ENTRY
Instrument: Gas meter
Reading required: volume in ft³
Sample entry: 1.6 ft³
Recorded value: 9300 ft³
